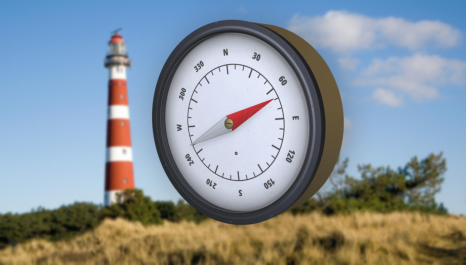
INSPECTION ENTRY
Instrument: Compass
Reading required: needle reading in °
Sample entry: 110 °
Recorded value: 70 °
